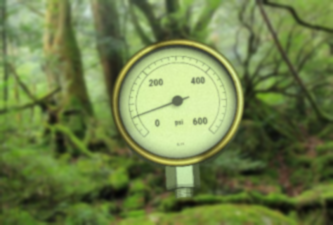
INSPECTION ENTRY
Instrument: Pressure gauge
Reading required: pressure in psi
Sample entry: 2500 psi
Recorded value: 60 psi
